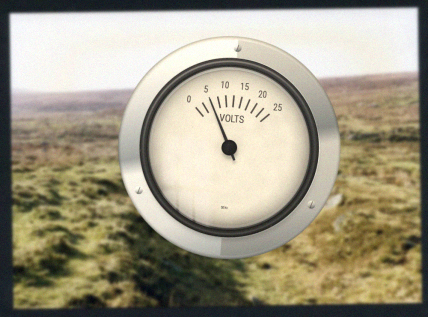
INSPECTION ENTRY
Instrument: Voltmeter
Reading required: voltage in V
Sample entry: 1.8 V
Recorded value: 5 V
